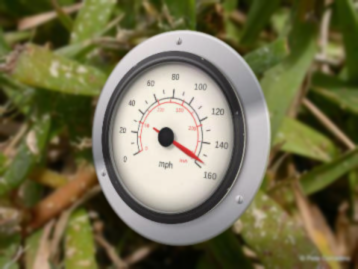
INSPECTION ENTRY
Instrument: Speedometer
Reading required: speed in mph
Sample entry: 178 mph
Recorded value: 155 mph
